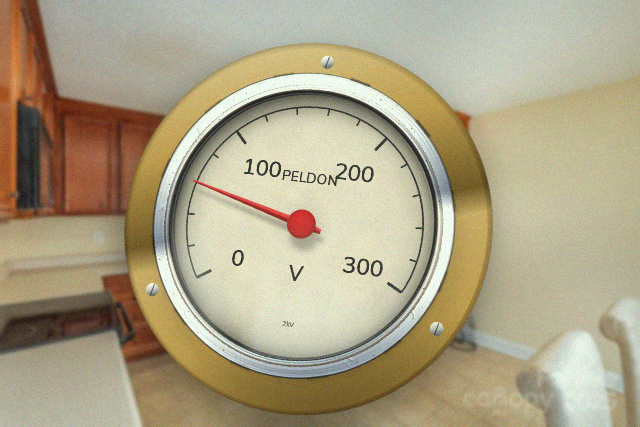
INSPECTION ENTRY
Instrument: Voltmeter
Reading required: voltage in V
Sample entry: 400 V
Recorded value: 60 V
